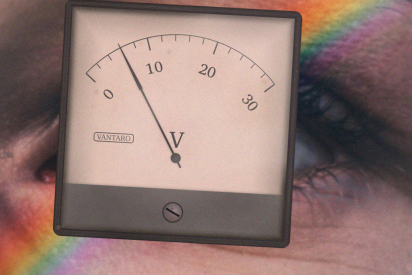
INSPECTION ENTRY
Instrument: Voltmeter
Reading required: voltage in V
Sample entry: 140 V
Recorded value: 6 V
